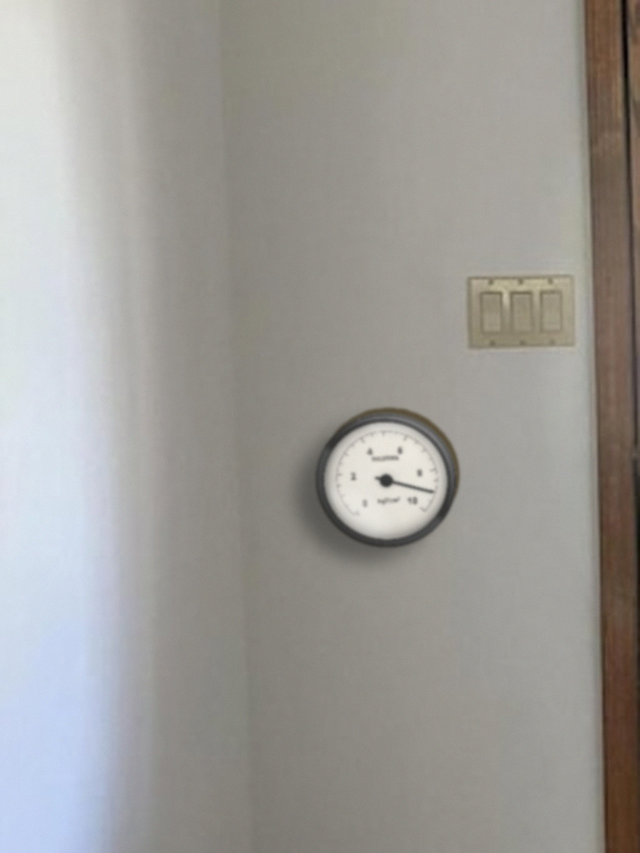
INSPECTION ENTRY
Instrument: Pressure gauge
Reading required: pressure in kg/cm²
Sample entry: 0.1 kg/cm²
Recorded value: 9 kg/cm²
